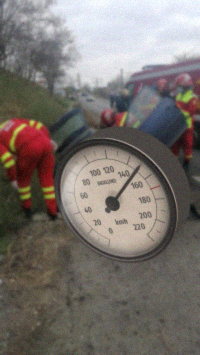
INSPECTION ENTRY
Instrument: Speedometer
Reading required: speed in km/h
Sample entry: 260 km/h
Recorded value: 150 km/h
